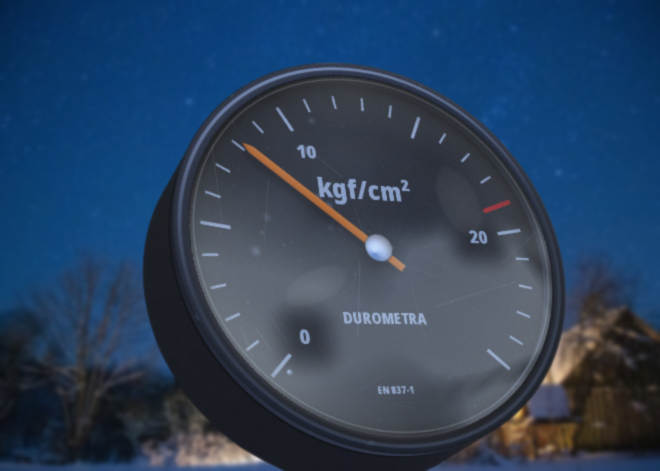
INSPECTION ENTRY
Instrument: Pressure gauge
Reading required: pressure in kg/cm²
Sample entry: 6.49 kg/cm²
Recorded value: 8 kg/cm²
